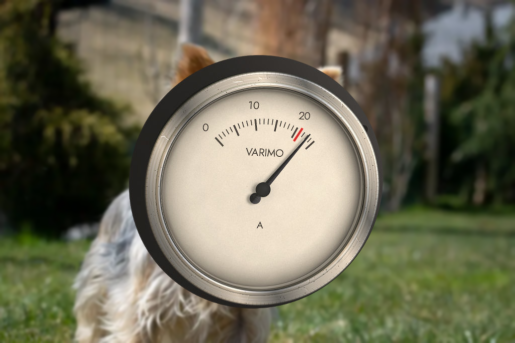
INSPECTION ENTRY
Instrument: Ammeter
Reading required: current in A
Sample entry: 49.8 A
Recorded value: 23 A
